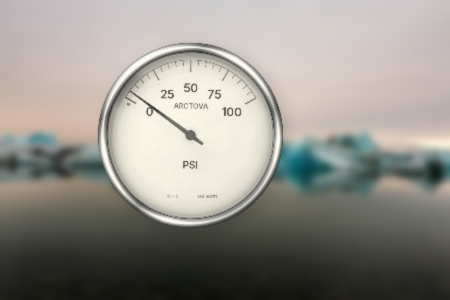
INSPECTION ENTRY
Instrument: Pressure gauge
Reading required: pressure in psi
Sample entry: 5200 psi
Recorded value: 5 psi
